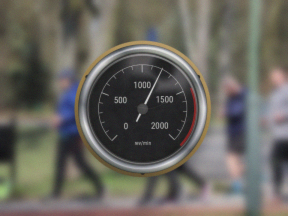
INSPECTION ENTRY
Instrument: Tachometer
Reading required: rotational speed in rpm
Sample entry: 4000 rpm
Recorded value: 1200 rpm
